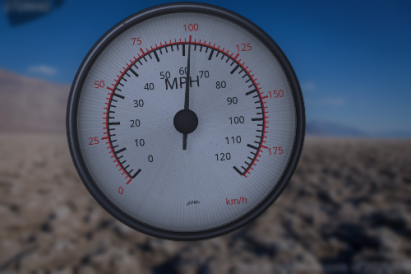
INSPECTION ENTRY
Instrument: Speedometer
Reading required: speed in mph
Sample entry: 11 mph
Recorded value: 62 mph
